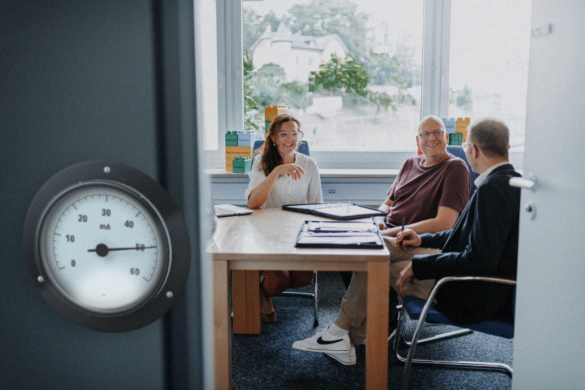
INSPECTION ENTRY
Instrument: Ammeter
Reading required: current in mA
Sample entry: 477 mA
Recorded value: 50 mA
